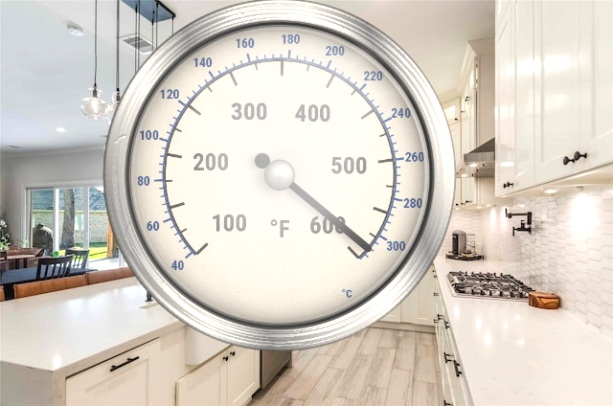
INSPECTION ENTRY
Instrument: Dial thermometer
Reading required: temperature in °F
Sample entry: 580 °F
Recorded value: 587.5 °F
